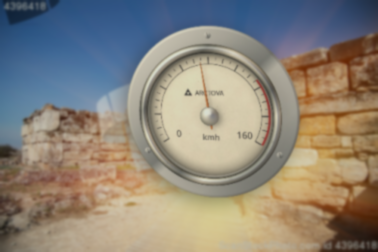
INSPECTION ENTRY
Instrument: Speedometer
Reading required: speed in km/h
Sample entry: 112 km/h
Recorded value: 75 km/h
